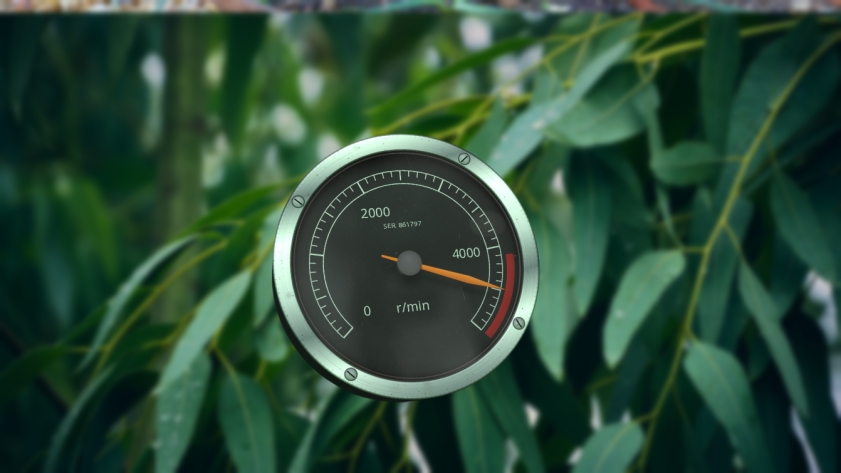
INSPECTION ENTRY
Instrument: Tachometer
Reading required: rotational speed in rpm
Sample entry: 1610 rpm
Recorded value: 4500 rpm
